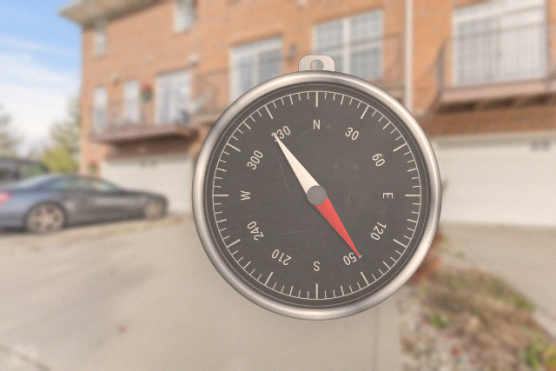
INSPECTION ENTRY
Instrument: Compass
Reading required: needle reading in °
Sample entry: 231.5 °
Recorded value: 145 °
